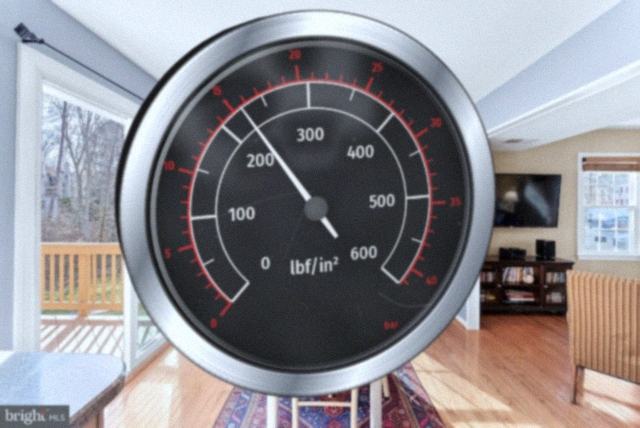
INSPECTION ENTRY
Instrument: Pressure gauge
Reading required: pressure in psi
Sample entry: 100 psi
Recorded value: 225 psi
